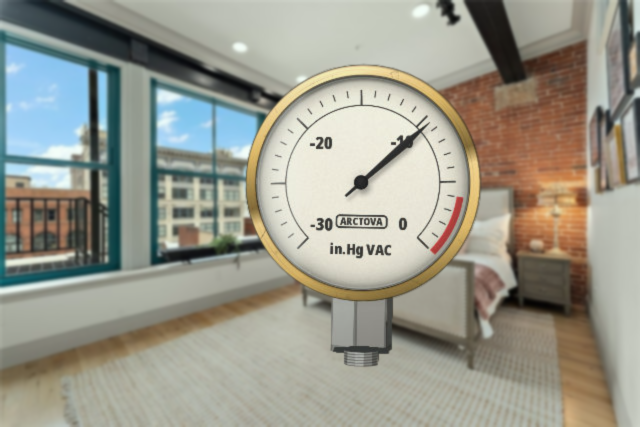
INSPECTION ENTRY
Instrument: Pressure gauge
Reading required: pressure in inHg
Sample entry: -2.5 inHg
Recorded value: -9.5 inHg
